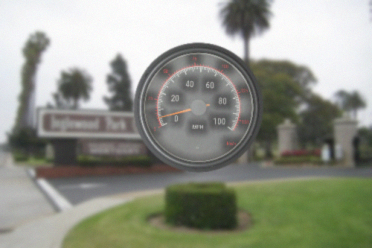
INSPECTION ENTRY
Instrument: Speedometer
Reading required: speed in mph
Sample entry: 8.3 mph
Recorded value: 5 mph
